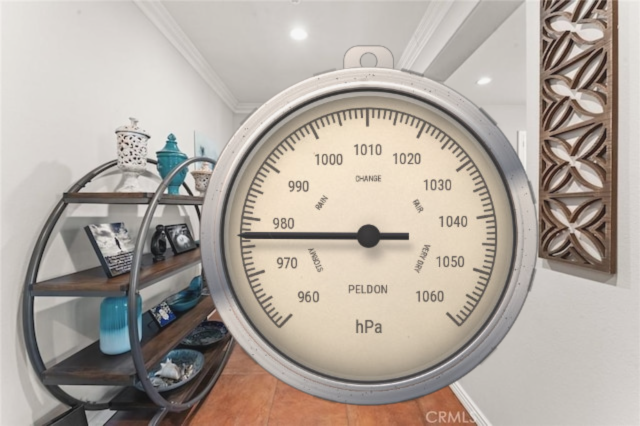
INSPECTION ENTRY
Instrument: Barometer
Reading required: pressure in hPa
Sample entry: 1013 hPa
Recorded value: 977 hPa
